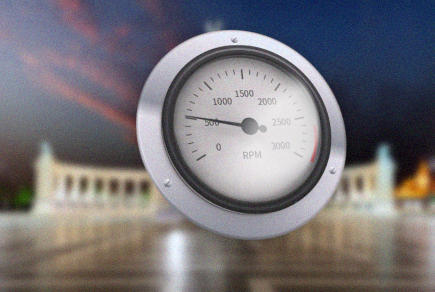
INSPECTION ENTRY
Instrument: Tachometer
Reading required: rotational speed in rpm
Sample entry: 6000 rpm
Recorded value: 500 rpm
